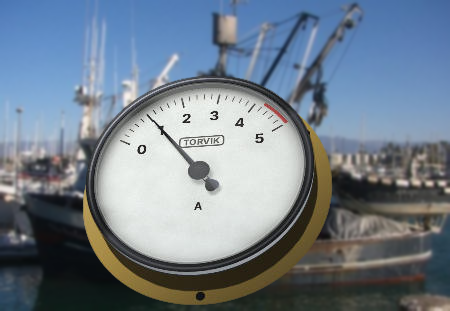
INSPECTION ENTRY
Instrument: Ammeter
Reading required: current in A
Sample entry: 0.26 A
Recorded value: 1 A
